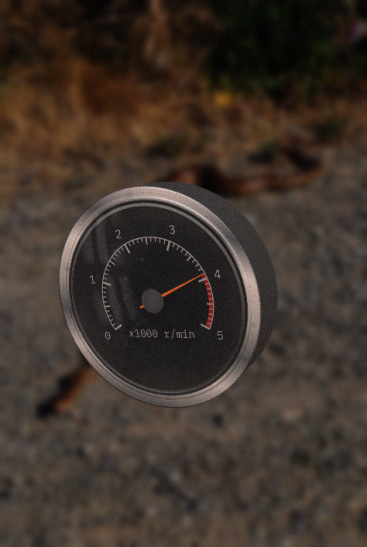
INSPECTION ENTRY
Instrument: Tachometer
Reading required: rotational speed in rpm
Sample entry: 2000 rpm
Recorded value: 3900 rpm
